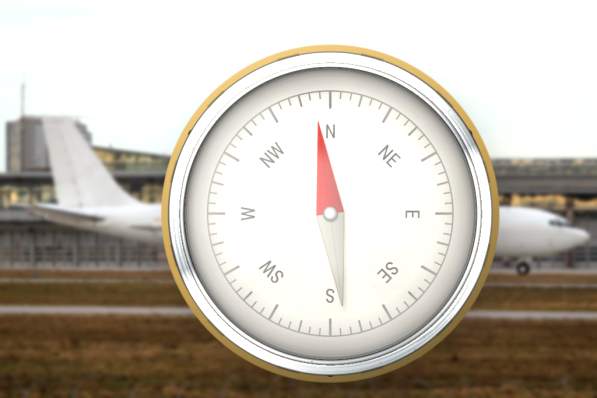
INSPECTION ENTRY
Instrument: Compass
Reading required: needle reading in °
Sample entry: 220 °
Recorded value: 352.5 °
